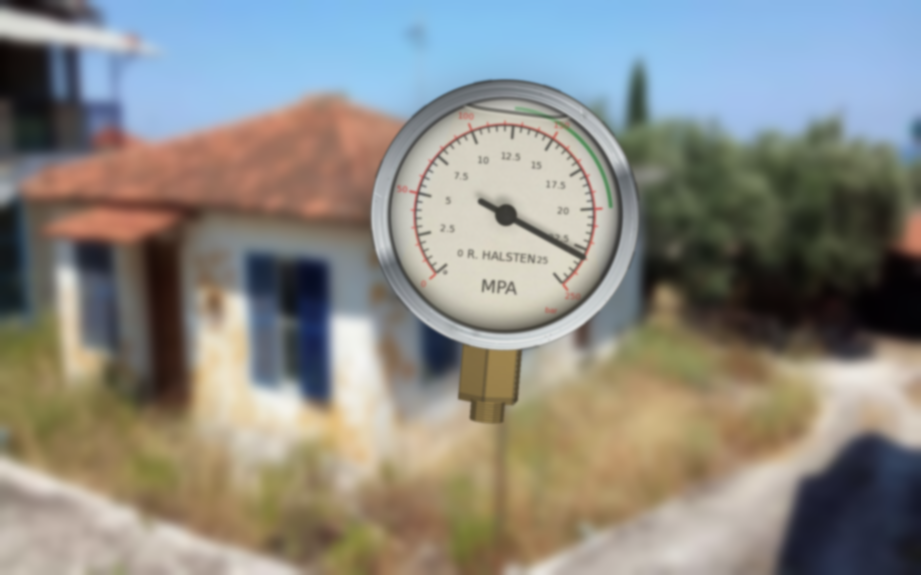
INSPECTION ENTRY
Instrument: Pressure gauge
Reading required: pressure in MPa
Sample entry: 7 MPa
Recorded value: 23 MPa
